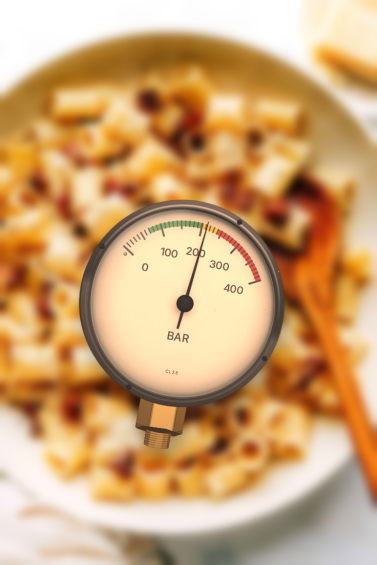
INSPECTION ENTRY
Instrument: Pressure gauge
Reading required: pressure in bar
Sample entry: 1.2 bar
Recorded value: 210 bar
